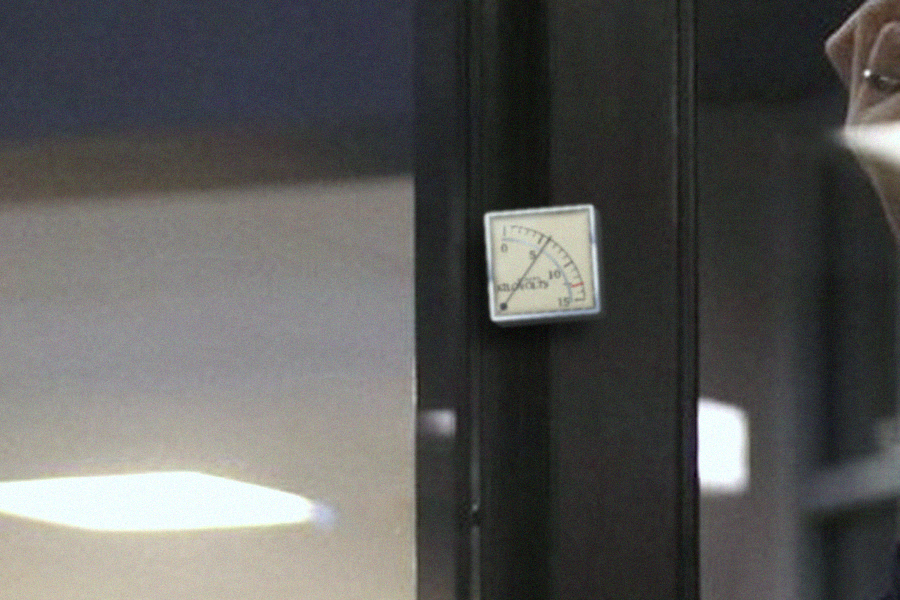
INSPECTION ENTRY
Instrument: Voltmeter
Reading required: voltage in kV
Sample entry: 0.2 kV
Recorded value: 6 kV
